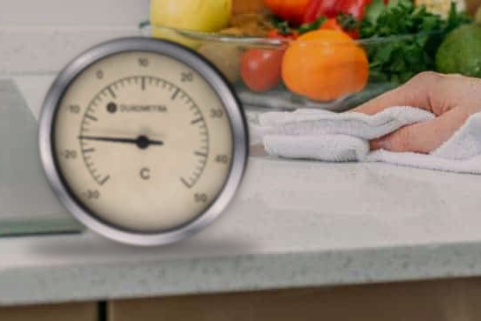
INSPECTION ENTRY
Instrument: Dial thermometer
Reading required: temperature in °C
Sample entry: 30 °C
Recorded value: -16 °C
